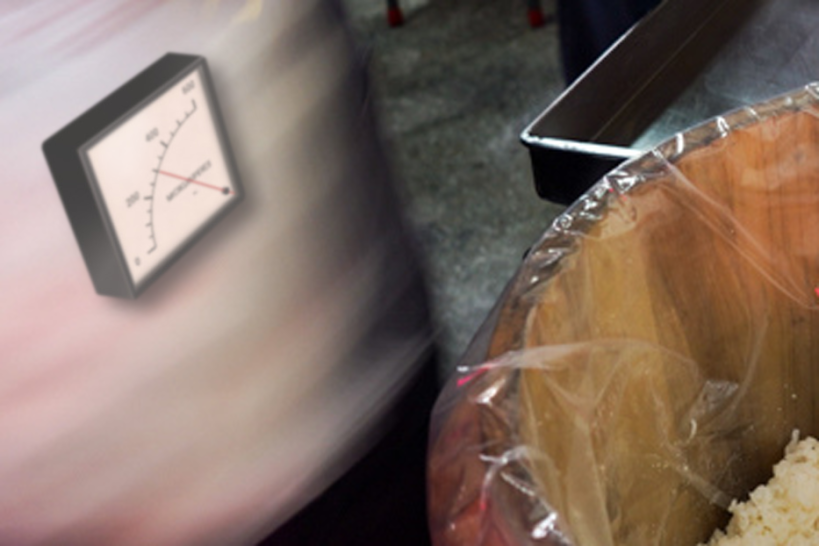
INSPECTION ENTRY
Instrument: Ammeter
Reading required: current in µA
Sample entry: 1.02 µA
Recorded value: 300 µA
